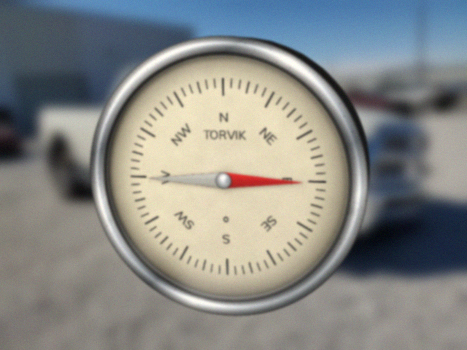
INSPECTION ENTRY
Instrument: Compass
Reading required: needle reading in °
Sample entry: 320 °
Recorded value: 90 °
